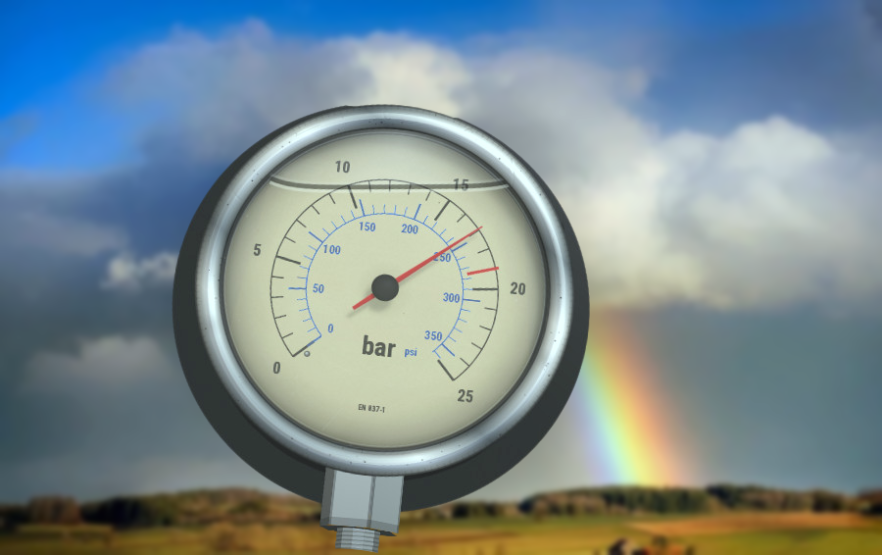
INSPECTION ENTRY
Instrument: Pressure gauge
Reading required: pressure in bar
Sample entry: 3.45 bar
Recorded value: 17 bar
